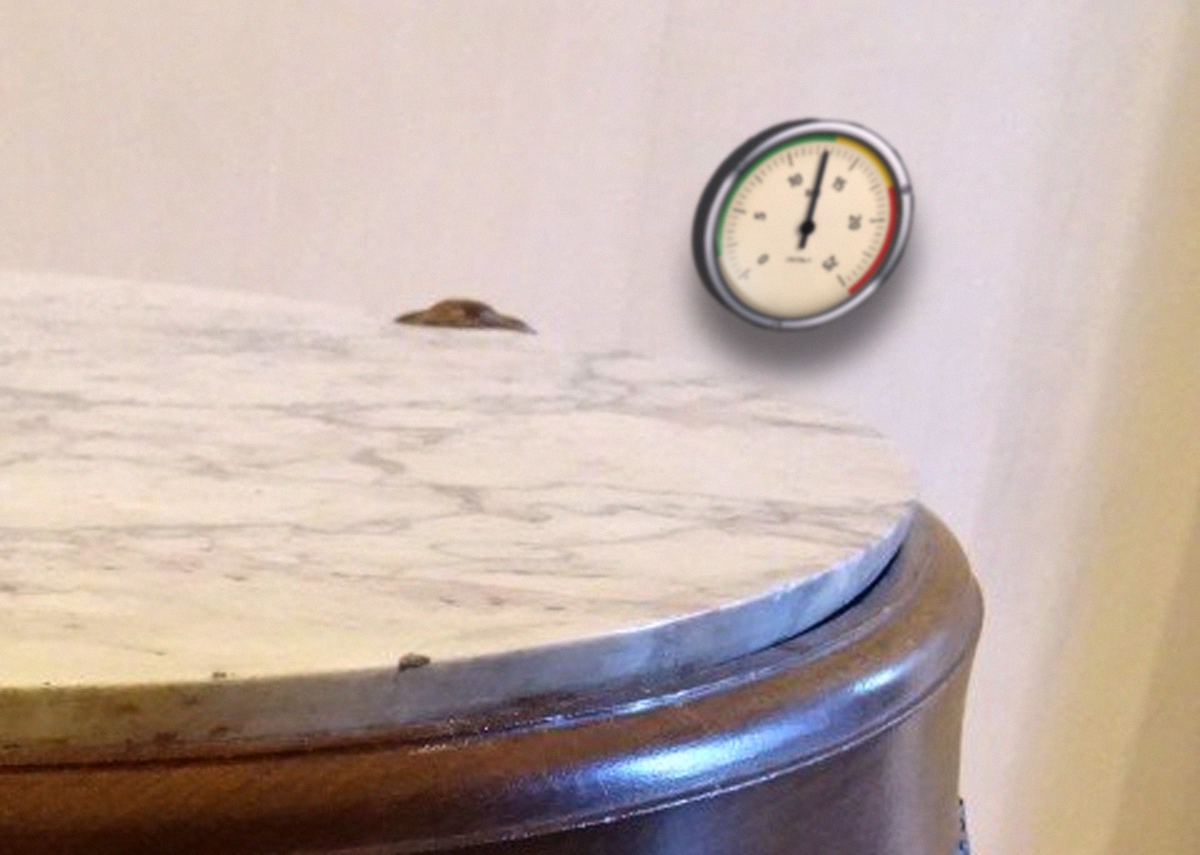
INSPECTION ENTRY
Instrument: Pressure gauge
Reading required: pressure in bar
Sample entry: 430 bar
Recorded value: 12.5 bar
